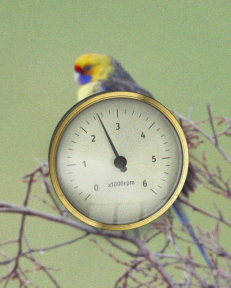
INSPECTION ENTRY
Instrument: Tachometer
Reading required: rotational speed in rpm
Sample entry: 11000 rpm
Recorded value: 2500 rpm
